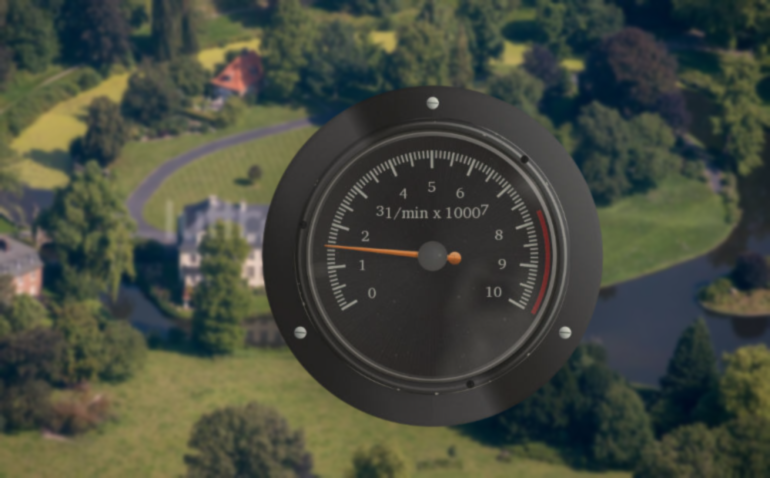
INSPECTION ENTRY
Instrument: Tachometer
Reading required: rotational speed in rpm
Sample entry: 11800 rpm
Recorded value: 1500 rpm
